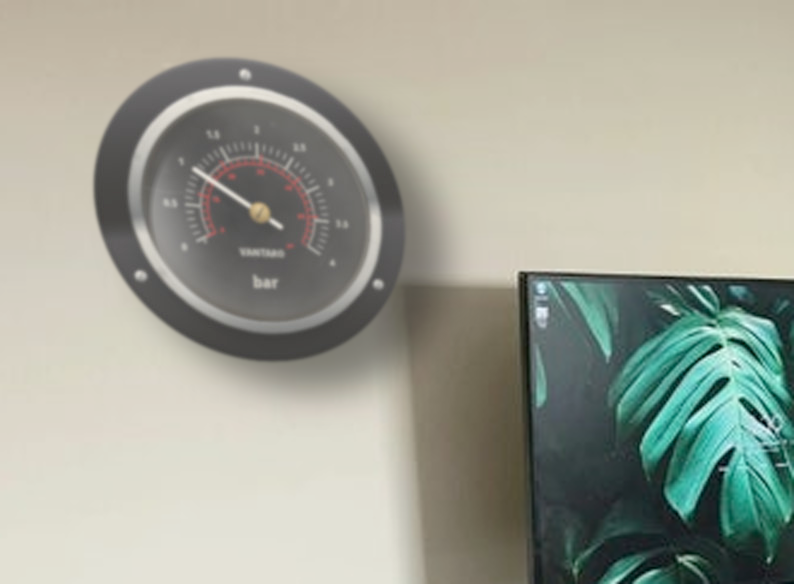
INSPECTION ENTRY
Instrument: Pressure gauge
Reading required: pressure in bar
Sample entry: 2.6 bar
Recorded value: 1 bar
